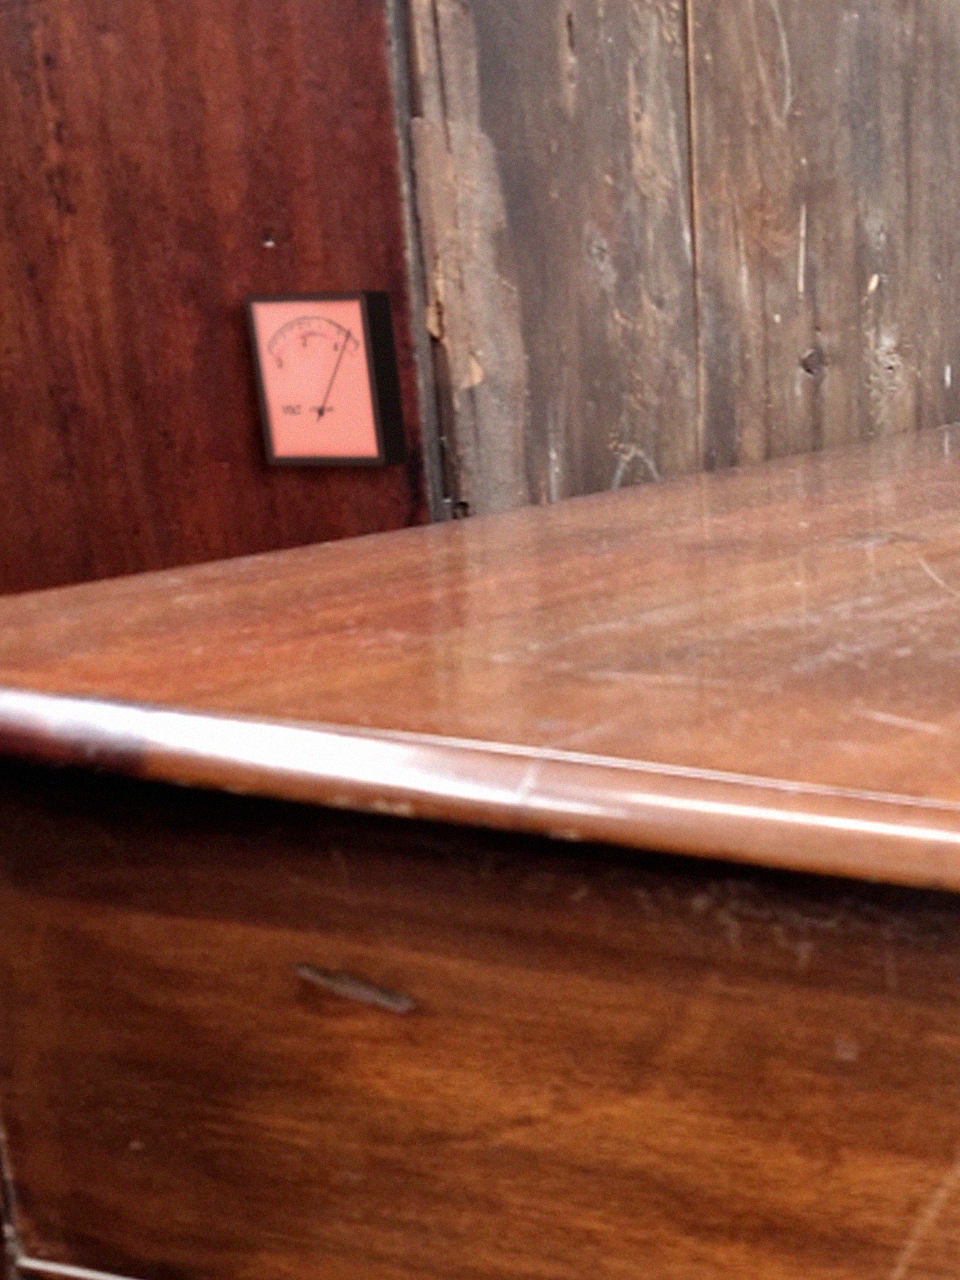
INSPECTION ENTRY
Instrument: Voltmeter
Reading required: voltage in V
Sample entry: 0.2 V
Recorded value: 4.5 V
